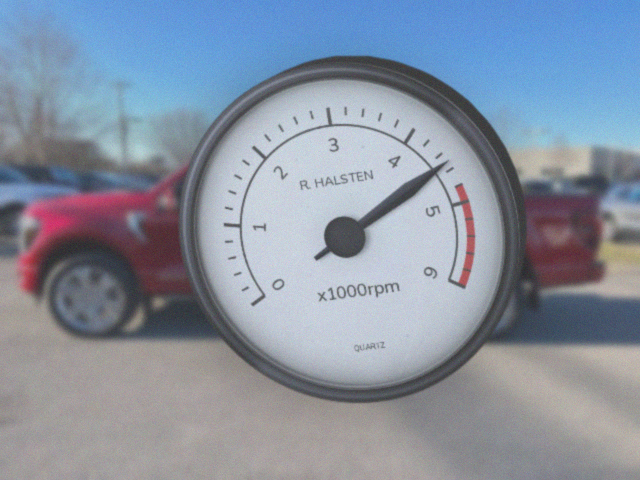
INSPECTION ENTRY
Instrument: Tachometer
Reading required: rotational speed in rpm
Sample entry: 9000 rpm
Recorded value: 4500 rpm
